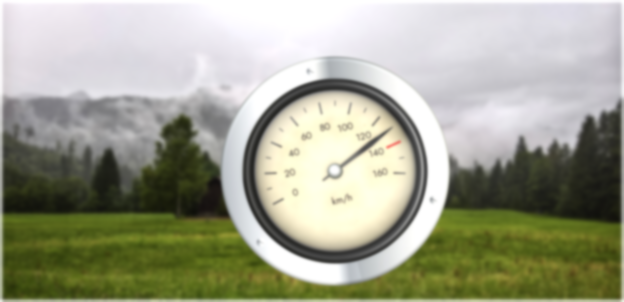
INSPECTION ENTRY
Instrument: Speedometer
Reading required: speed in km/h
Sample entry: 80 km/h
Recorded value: 130 km/h
